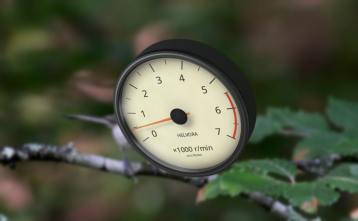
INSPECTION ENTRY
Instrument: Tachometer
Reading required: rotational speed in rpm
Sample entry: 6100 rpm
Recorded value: 500 rpm
